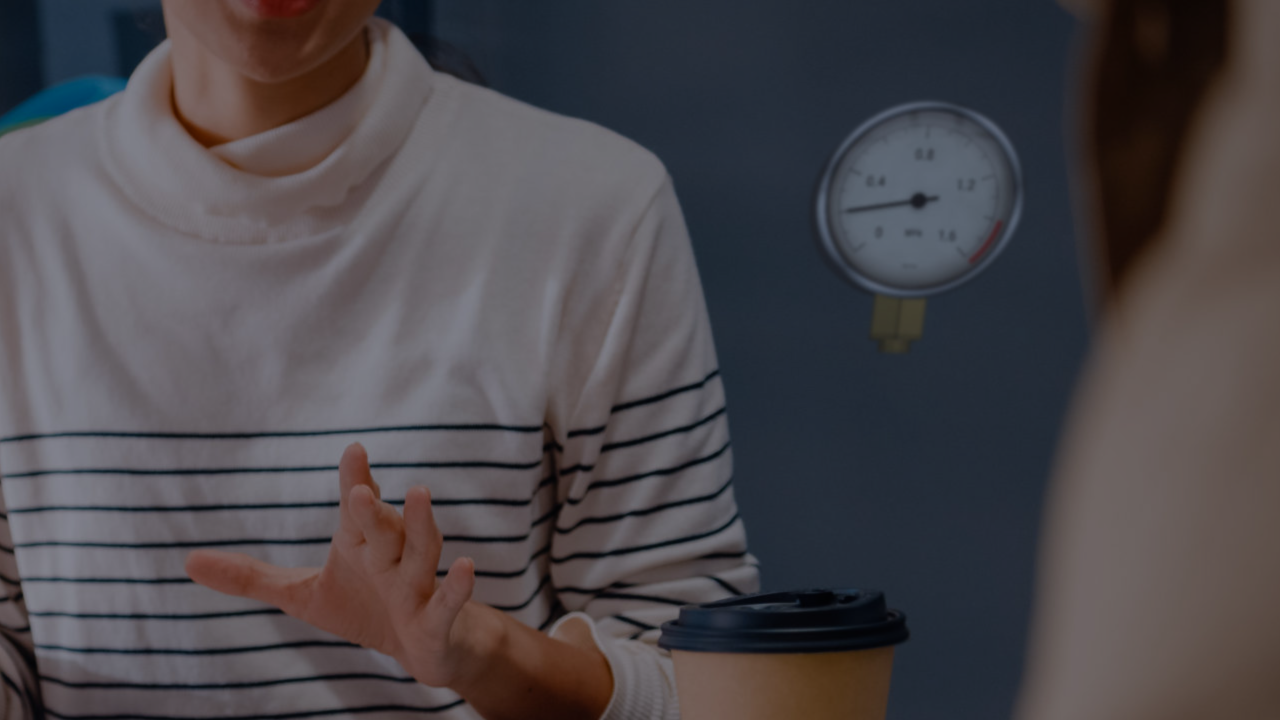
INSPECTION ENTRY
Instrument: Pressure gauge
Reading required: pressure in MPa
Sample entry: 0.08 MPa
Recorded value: 0.2 MPa
